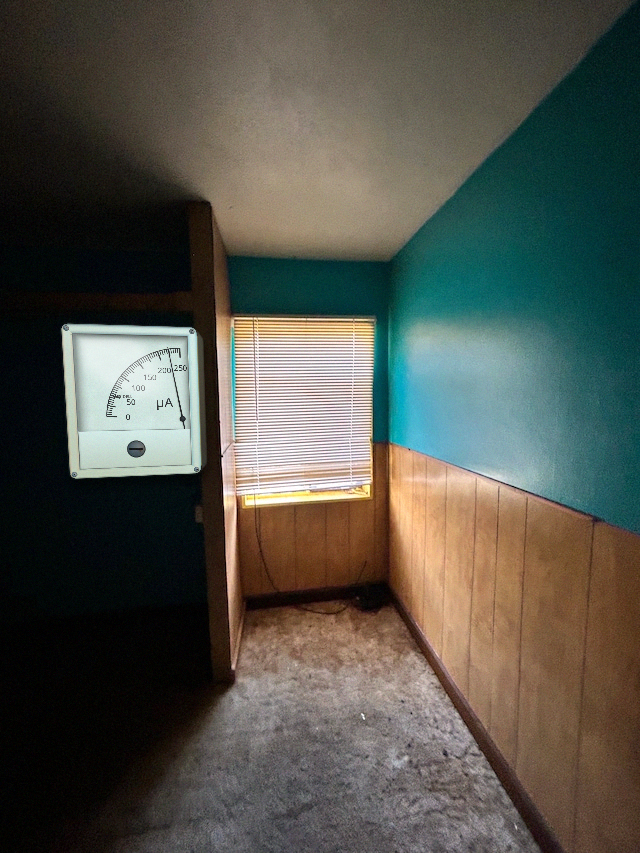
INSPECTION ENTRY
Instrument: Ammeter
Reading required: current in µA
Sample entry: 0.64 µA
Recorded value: 225 µA
